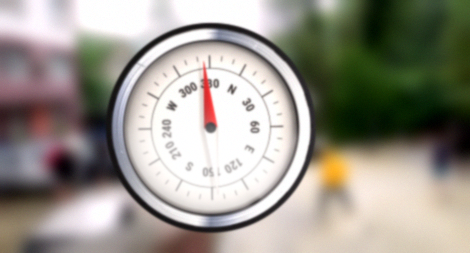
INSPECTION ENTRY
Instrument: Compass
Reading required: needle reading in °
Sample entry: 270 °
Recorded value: 325 °
